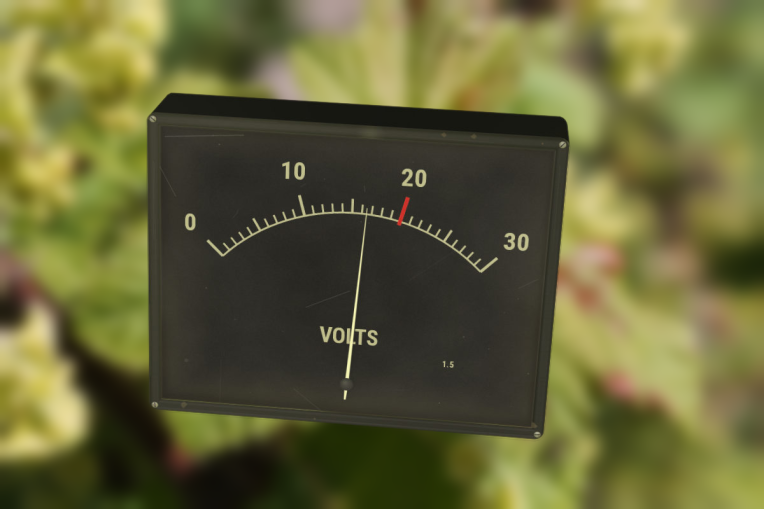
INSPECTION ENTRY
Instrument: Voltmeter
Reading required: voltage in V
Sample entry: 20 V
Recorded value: 16.5 V
